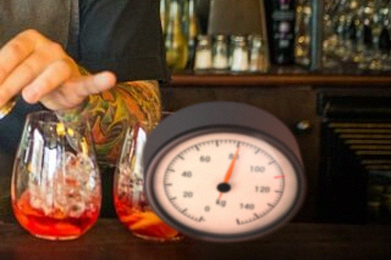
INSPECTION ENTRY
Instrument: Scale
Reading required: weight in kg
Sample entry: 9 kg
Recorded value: 80 kg
